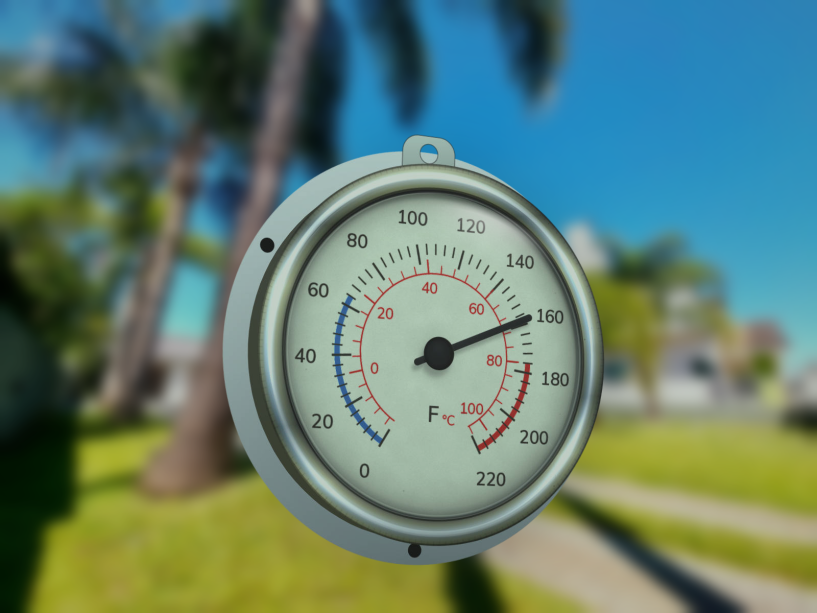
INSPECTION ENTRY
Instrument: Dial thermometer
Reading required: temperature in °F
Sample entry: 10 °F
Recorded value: 158 °F
